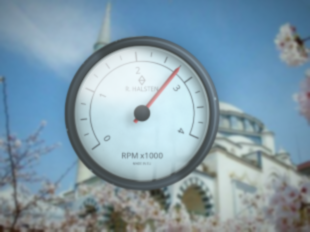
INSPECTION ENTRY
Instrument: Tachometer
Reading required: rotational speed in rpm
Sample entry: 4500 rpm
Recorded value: 2750 rpm
